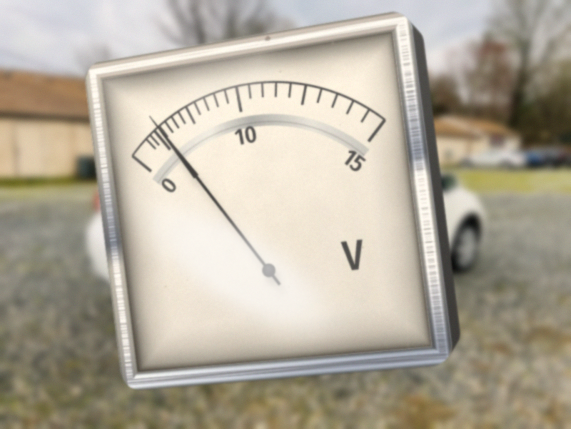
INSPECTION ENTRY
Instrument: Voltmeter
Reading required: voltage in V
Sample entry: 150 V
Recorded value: 5.5 V
